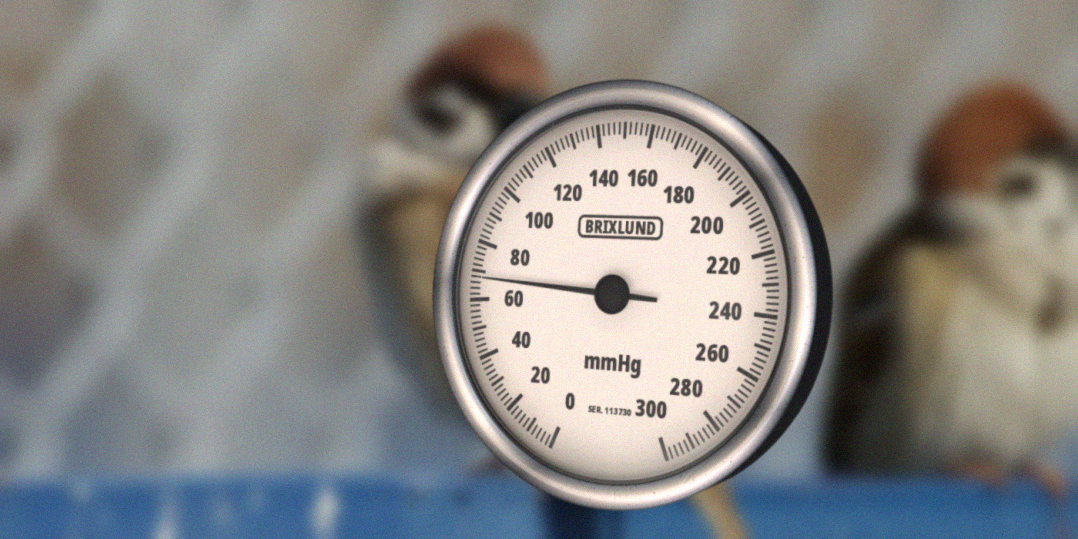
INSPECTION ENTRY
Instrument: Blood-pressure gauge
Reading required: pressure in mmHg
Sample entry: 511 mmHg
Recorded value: 68 mmHg
